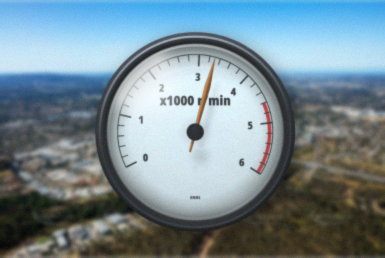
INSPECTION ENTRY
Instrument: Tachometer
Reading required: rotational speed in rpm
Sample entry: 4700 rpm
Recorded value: 3300 rpm
